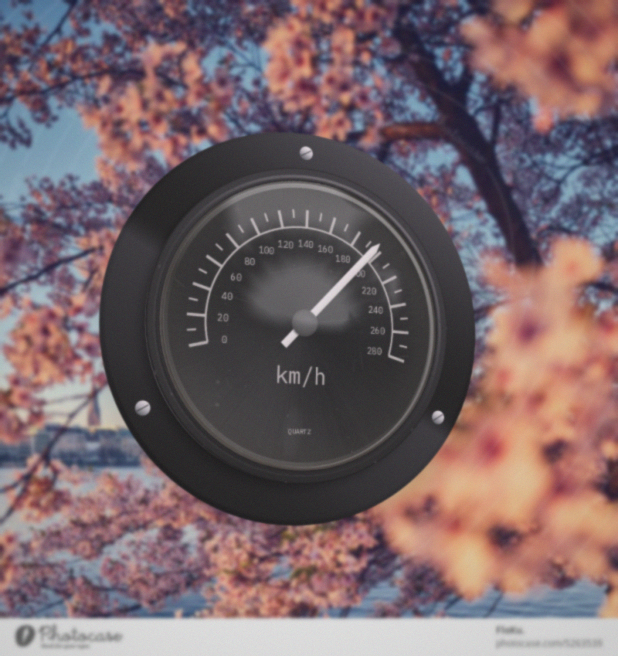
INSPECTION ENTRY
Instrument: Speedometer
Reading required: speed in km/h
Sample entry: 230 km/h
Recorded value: 195 km/h
